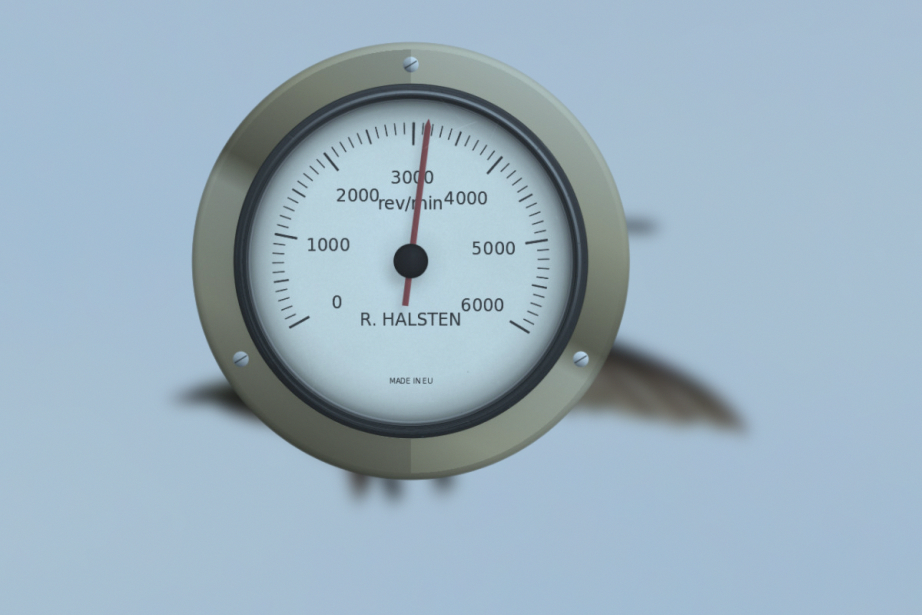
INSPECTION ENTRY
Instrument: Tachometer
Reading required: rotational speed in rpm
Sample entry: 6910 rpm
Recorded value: 3150 rpm
